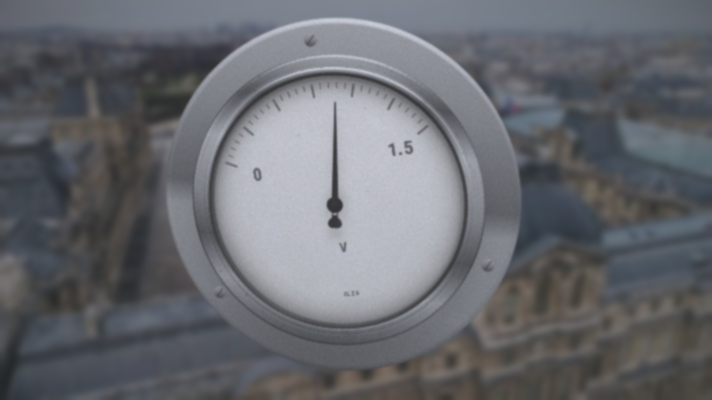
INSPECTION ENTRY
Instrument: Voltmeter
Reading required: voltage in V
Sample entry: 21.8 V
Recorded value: 0.9 V
